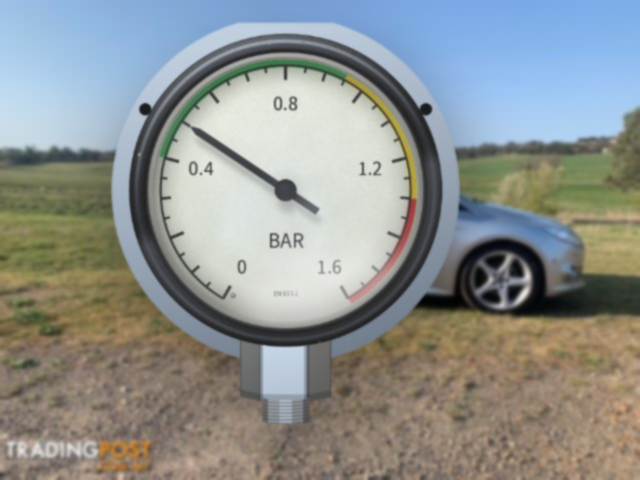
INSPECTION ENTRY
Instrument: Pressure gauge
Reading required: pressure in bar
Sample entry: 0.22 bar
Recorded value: 0.5 bar
